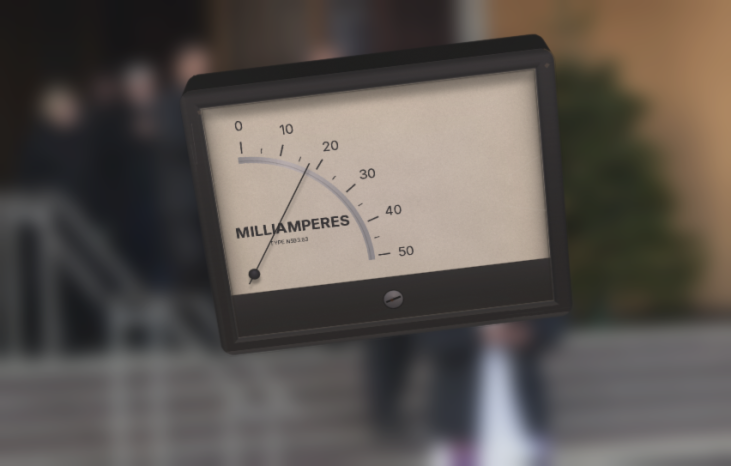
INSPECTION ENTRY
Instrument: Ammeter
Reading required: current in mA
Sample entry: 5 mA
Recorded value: 17.5 mA
